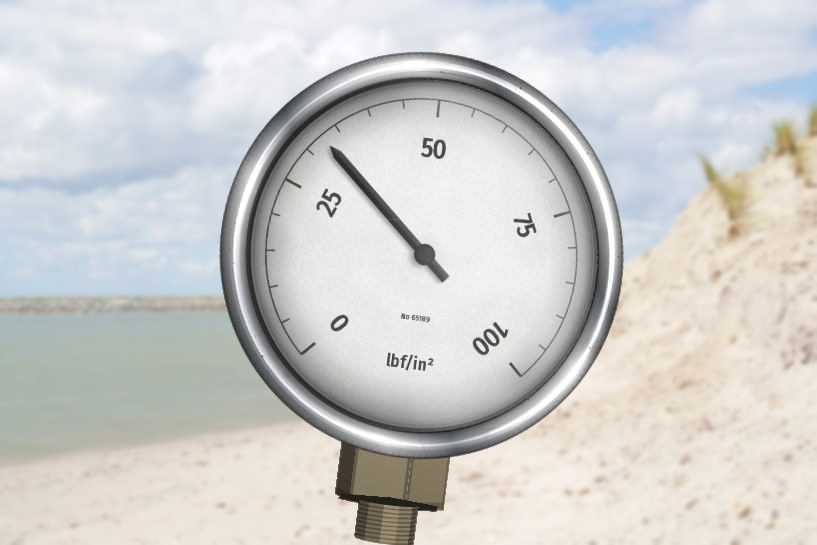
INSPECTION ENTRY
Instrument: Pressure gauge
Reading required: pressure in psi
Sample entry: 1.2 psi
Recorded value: 32.5 psi
